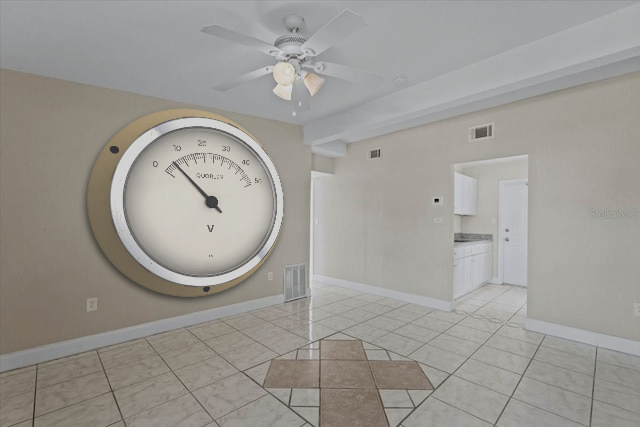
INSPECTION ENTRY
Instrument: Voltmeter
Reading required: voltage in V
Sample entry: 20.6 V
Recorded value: 5 V
